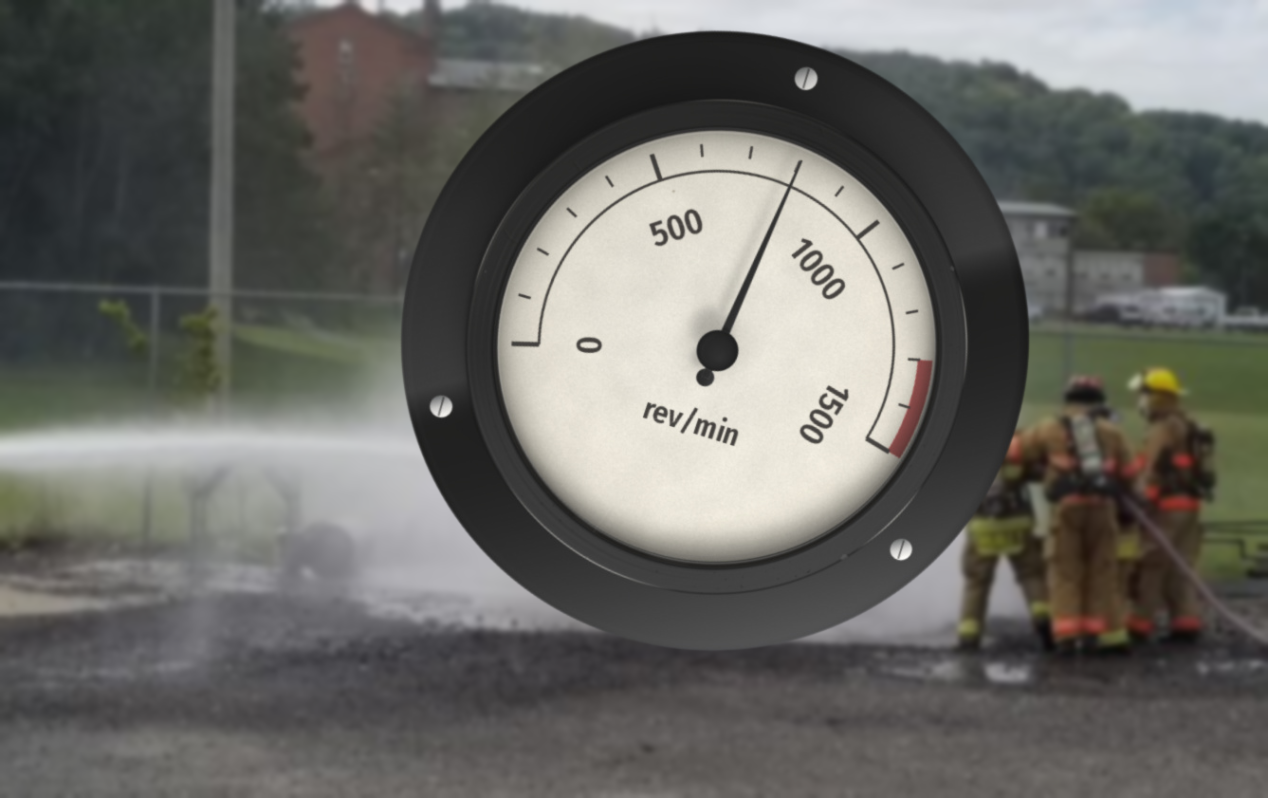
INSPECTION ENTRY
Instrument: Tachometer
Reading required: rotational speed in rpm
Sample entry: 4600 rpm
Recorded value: 800 rpm
